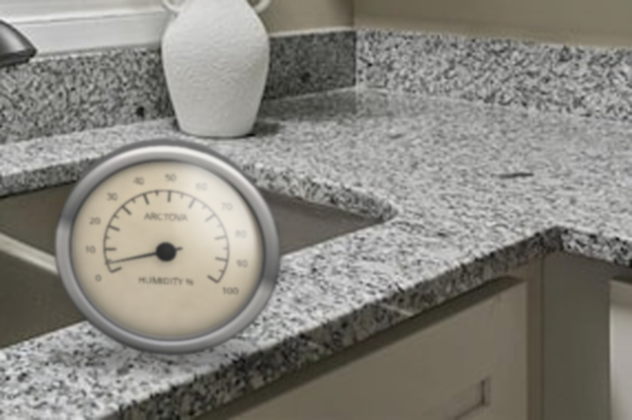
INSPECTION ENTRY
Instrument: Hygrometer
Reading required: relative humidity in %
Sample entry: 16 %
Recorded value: 5 %
